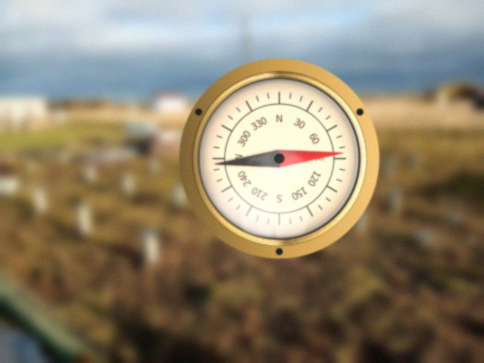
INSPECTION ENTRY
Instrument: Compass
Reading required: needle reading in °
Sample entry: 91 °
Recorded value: 85 °
